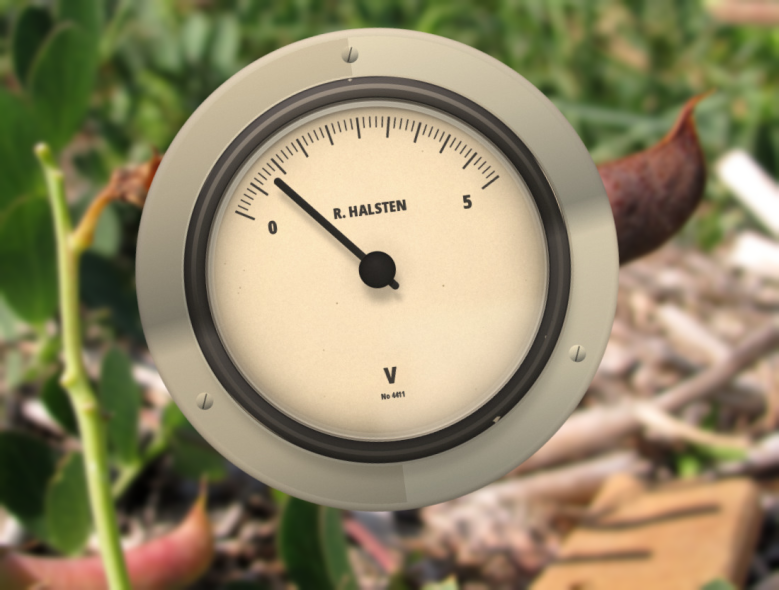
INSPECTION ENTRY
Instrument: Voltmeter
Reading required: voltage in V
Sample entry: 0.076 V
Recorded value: 0.8 V
